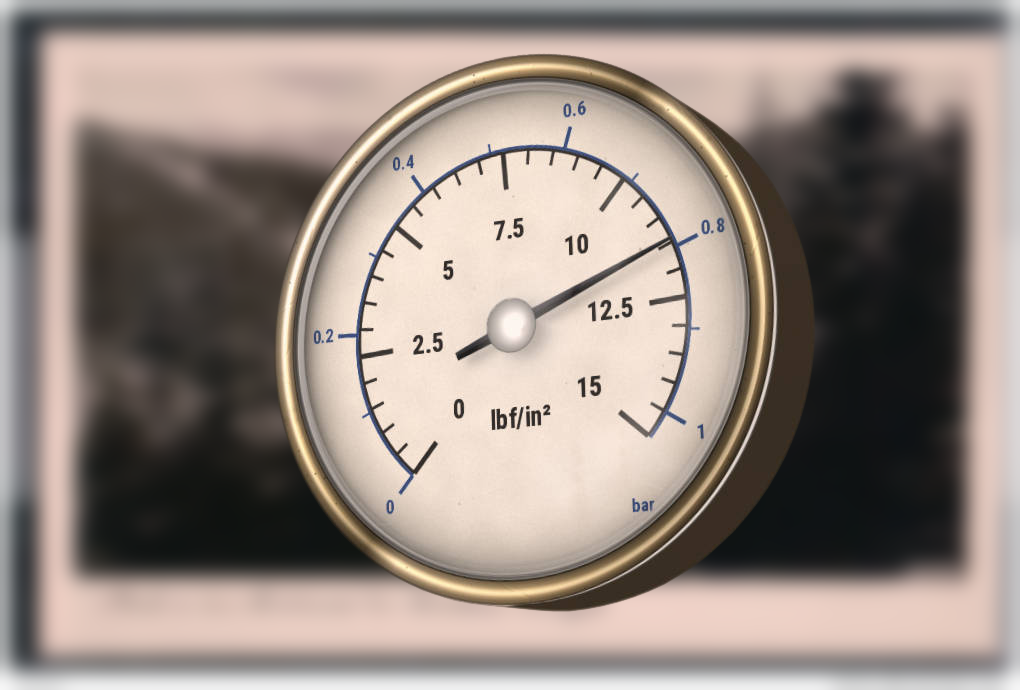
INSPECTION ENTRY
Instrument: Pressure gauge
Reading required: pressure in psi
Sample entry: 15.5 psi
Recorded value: 11.5 psi
